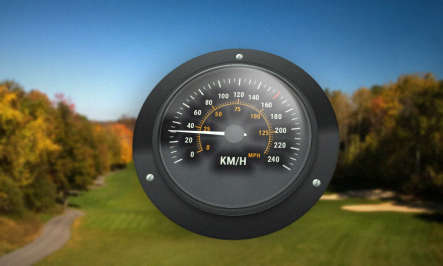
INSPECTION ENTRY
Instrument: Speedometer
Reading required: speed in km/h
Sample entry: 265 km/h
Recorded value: 30 km/h
